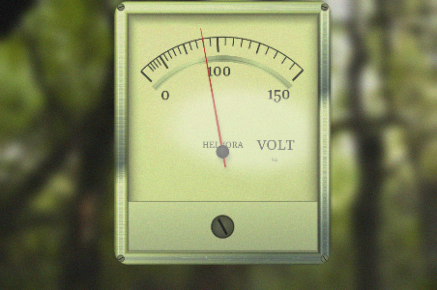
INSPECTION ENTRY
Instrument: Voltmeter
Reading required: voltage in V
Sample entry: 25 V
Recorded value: 90 V
